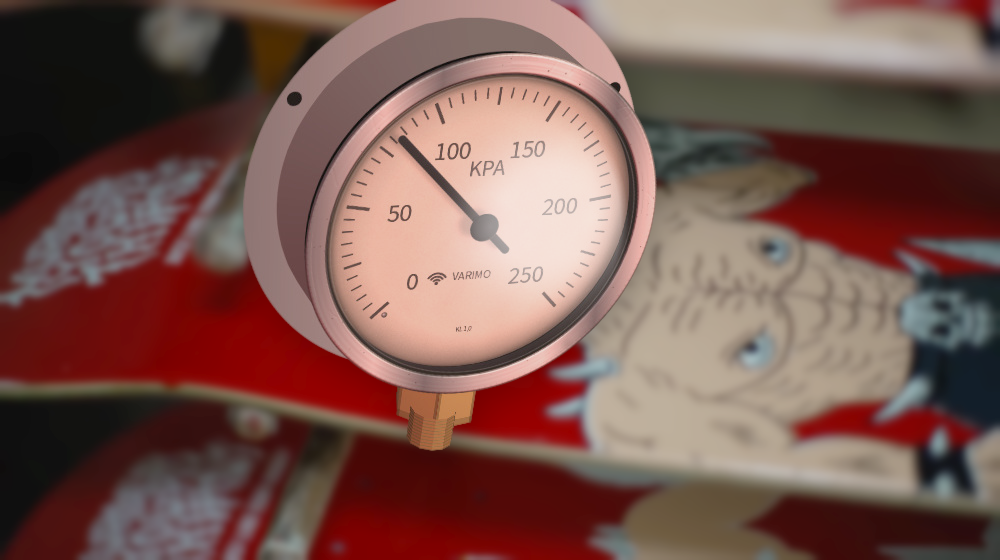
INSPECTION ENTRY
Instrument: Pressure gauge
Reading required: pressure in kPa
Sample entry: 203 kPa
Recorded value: 82.5 kPa
